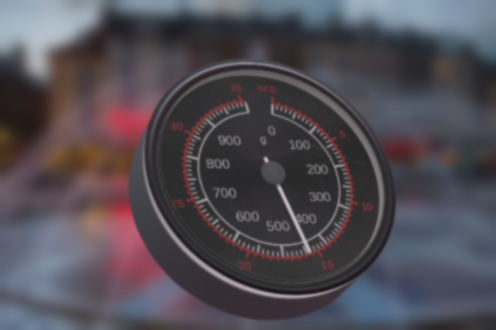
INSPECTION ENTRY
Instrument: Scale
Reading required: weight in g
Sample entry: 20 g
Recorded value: 450 g
